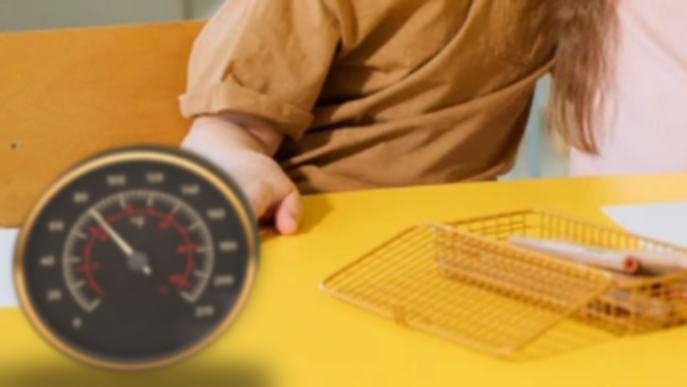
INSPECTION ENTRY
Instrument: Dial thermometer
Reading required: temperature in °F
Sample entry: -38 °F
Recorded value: 80 °F
